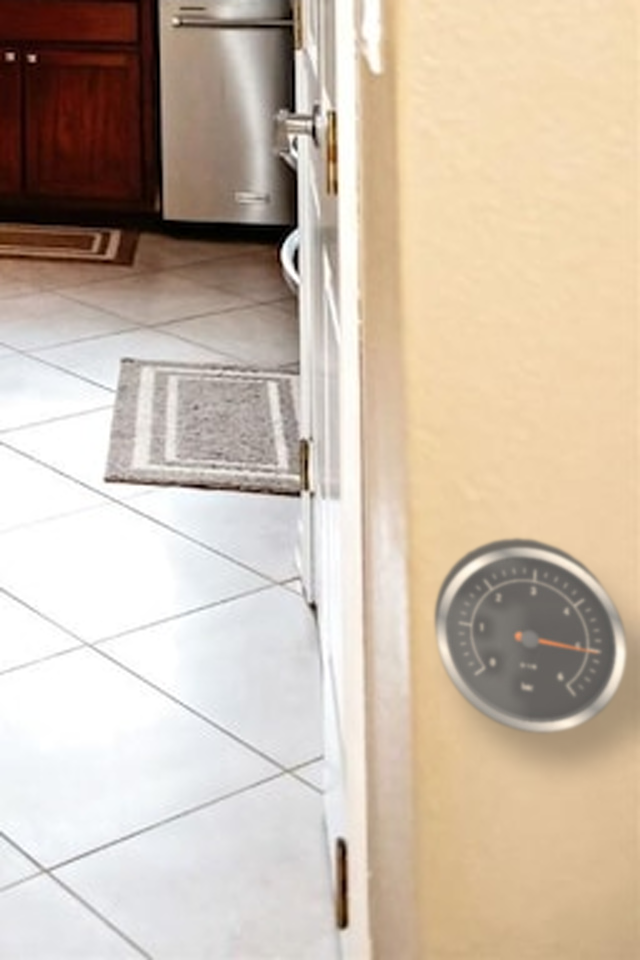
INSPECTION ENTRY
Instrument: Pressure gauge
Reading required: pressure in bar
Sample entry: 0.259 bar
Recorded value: 5 bar
